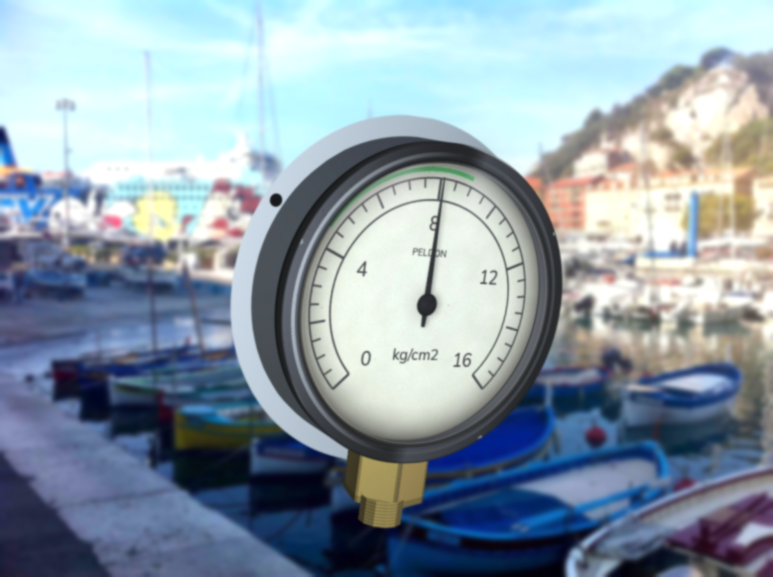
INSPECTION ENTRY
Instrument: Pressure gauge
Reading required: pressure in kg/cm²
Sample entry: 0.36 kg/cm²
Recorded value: 8 kg/cm²
